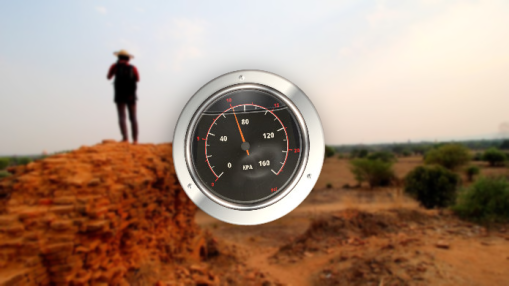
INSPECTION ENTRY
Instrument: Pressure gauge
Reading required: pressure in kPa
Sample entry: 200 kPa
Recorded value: 70 kPa
